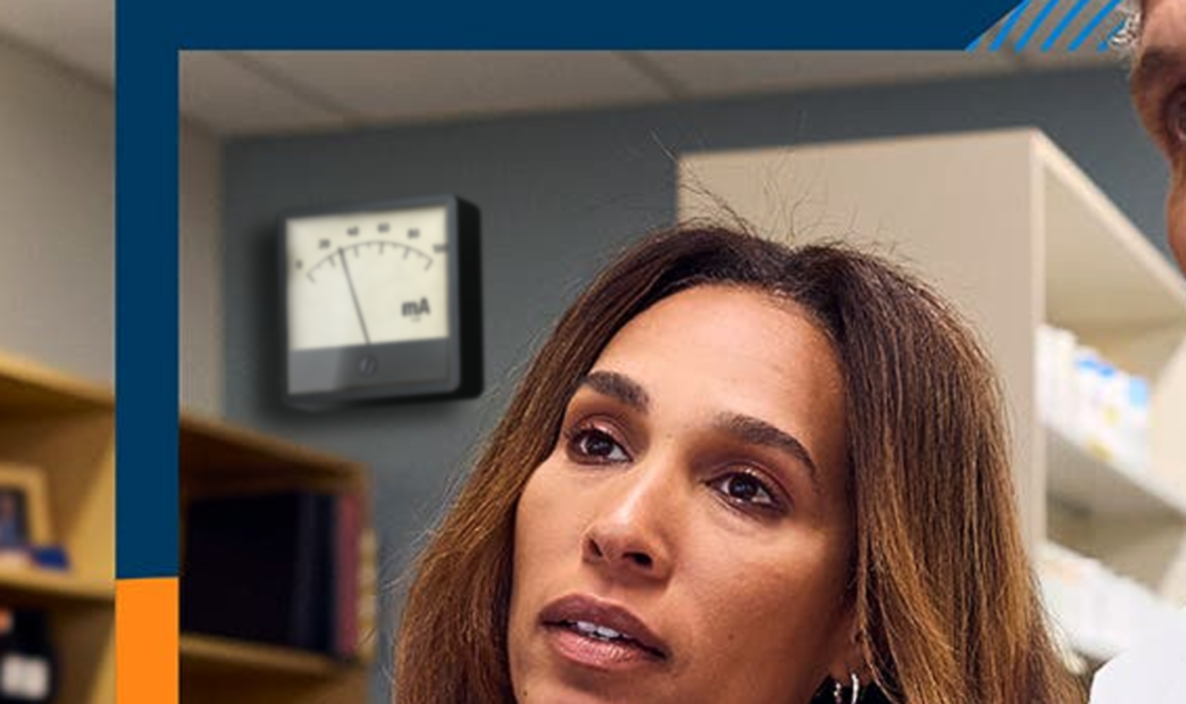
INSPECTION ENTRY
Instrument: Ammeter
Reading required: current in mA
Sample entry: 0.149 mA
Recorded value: 30 mA
